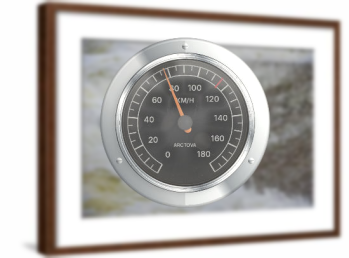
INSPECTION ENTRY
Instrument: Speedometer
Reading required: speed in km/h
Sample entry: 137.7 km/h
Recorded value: 77.5 km/h
